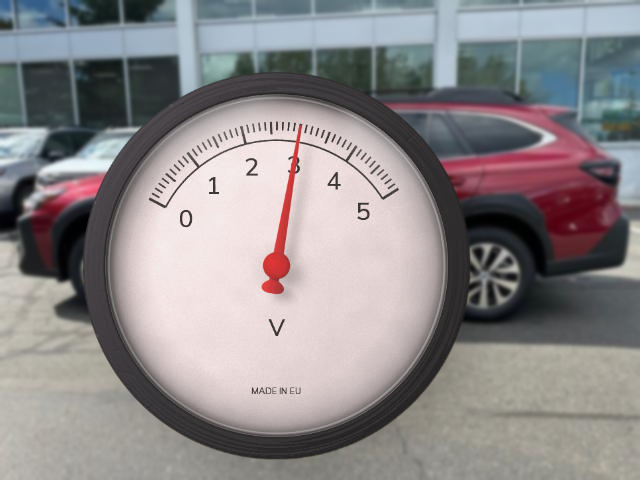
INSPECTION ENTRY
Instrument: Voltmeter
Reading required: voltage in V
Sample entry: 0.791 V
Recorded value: 3 V
